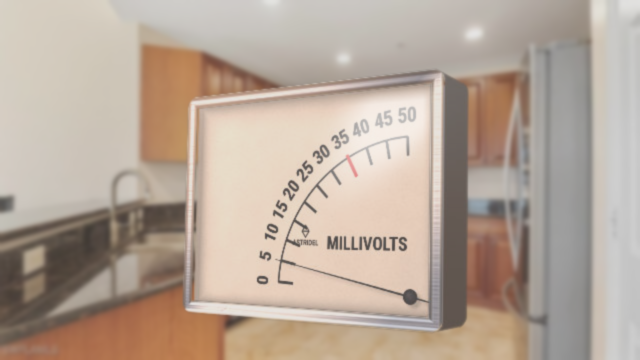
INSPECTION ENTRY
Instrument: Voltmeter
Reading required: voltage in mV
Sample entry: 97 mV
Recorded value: 5 mV
